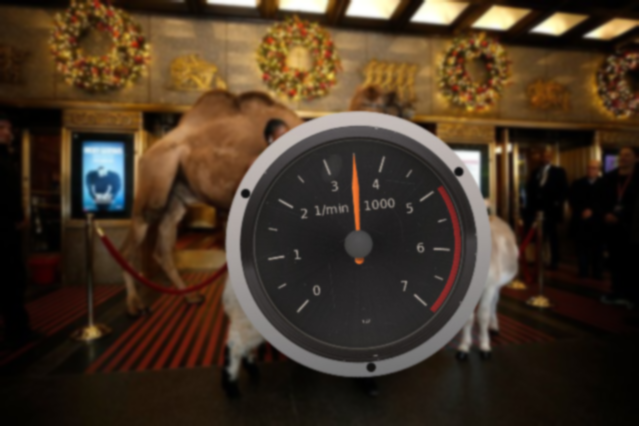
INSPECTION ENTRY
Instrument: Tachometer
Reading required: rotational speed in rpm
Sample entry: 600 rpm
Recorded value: 3500 rpm
